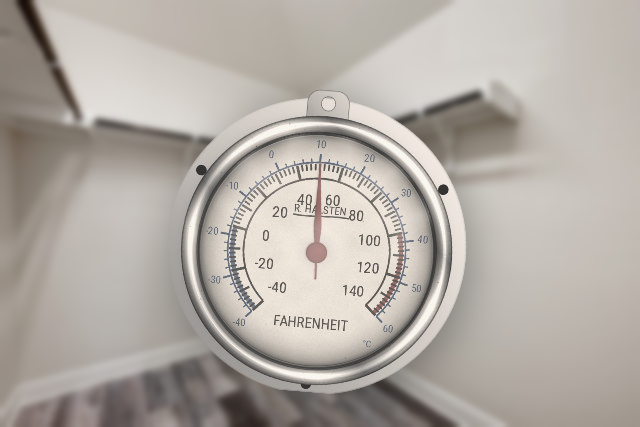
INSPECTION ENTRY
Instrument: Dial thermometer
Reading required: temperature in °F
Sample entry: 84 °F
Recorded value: 50 °F
